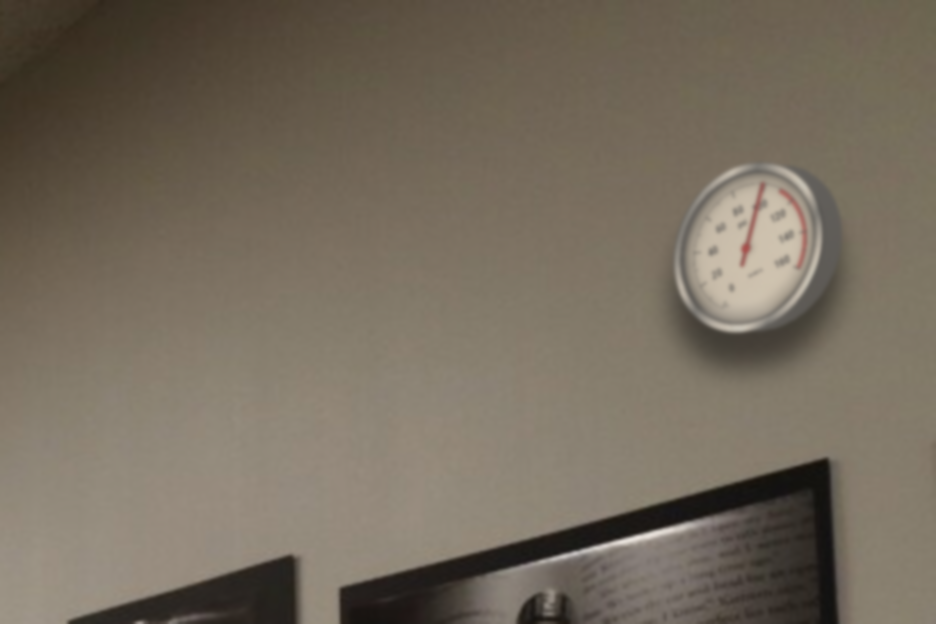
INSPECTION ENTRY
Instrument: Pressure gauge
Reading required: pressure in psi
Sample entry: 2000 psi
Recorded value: 100 psi
